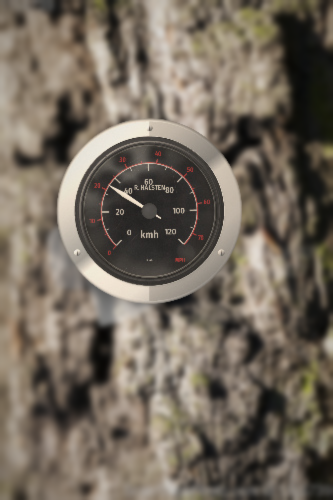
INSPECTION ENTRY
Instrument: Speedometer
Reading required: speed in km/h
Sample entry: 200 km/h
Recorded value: 35 km/h
